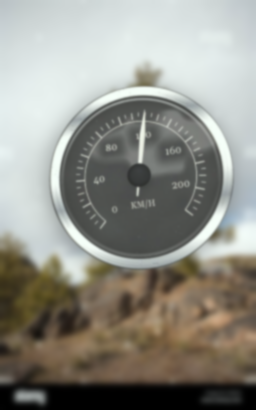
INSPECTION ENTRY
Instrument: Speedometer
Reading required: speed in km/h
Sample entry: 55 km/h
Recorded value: 120 km/h
